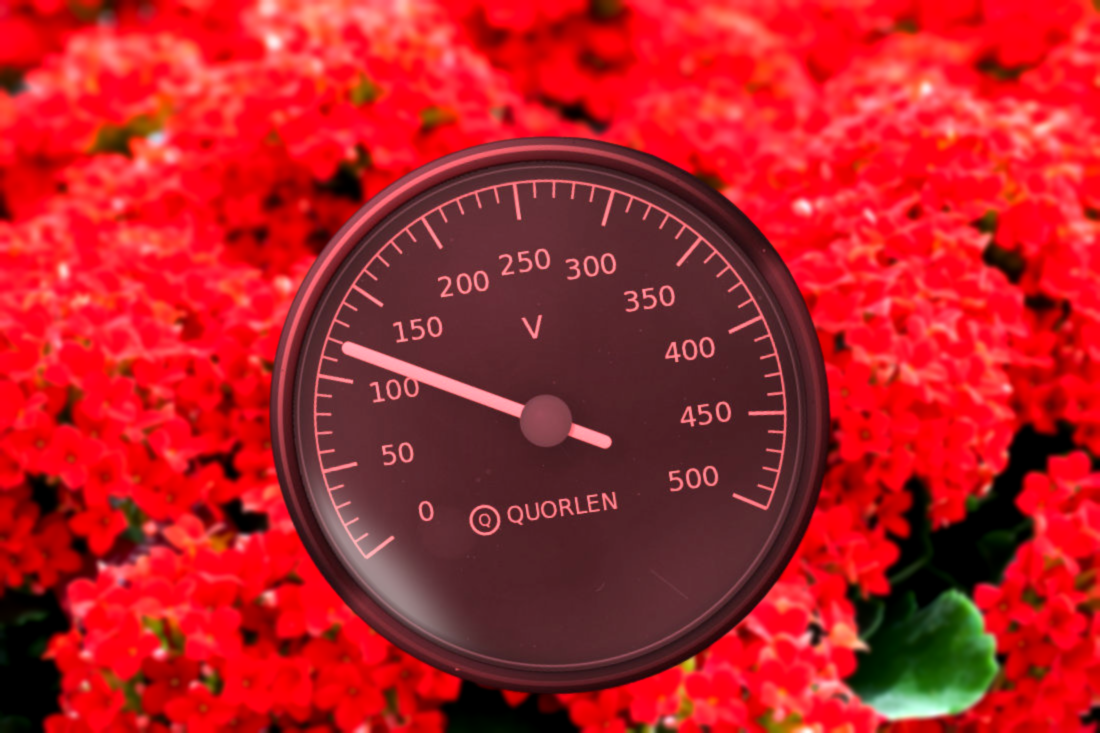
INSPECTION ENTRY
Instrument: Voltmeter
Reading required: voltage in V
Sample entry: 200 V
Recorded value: 120 V
